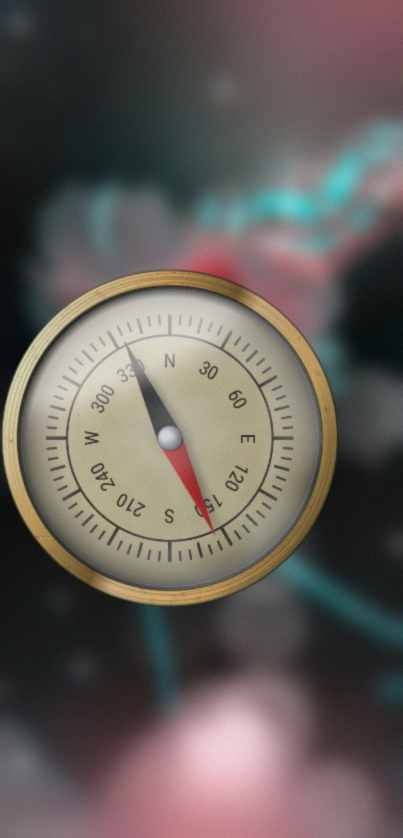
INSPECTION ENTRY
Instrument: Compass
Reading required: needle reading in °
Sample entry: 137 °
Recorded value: 155 °
